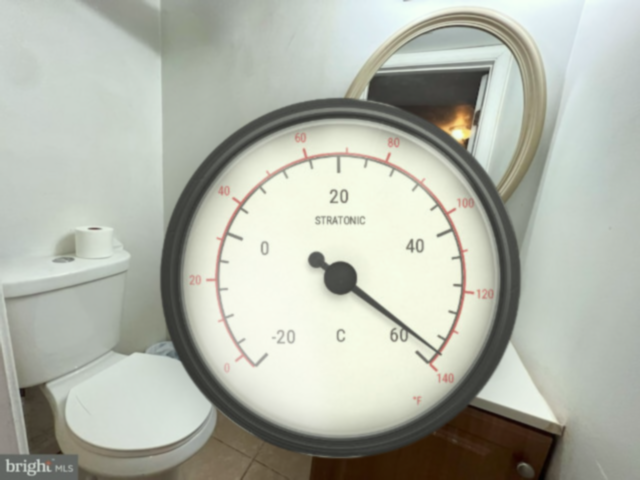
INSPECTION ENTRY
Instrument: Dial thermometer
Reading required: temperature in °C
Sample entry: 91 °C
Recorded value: 58 °C
